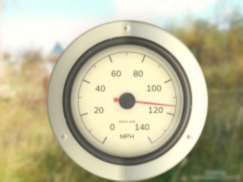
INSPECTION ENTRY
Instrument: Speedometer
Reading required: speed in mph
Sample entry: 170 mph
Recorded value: 115 mph
